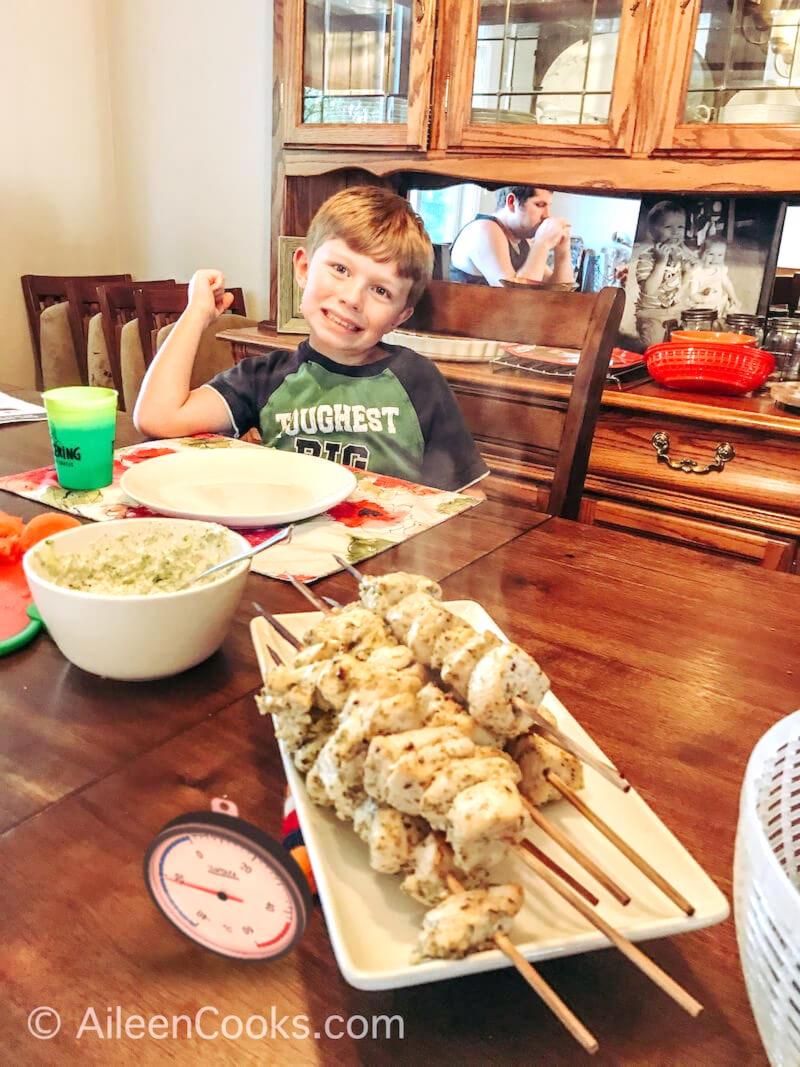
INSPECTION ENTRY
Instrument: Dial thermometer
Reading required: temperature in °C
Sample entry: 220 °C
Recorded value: -20 °C
